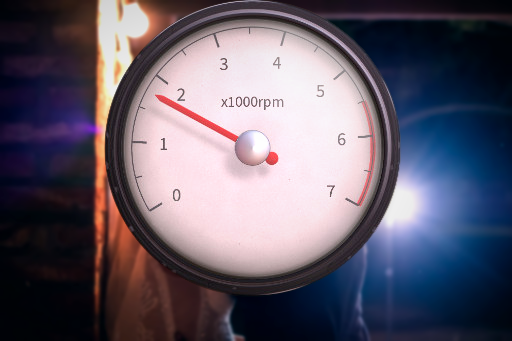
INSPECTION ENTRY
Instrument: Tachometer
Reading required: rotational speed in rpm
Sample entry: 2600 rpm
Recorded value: 1750 rpm
